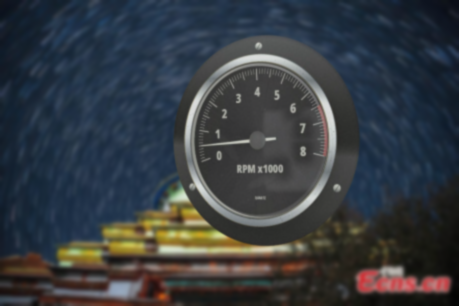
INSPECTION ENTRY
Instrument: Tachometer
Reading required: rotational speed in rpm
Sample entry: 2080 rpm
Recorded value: 500 rpm
